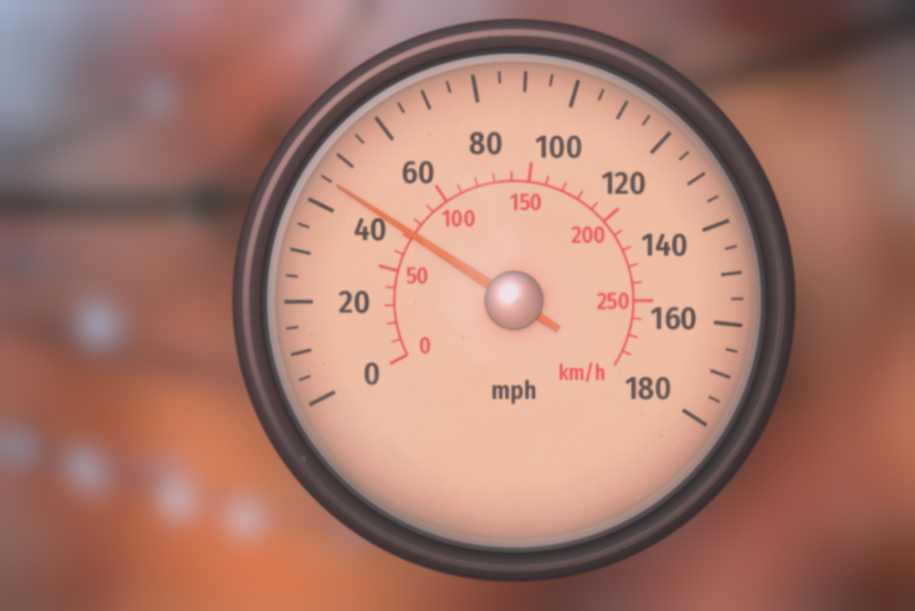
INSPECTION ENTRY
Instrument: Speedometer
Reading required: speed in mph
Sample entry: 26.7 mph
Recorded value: 45 mph
